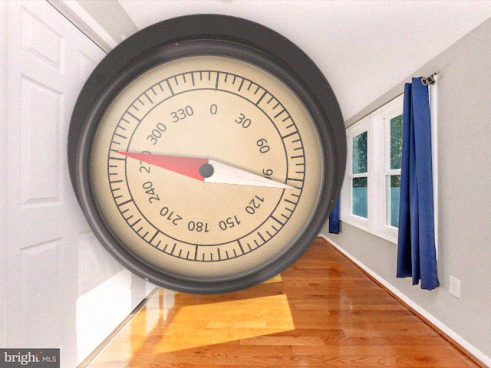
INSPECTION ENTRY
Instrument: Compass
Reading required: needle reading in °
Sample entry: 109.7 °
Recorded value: 275 °
